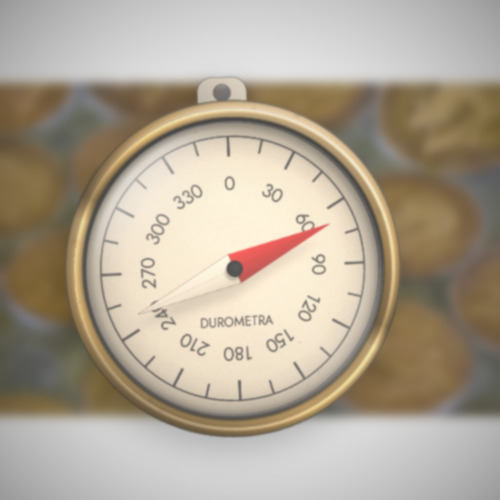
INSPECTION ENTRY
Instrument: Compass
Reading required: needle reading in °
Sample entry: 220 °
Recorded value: 67.5 °
